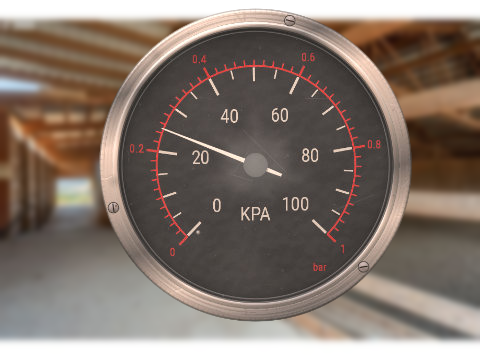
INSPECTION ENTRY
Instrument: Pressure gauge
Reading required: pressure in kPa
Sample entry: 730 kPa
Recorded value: 25 kPa
